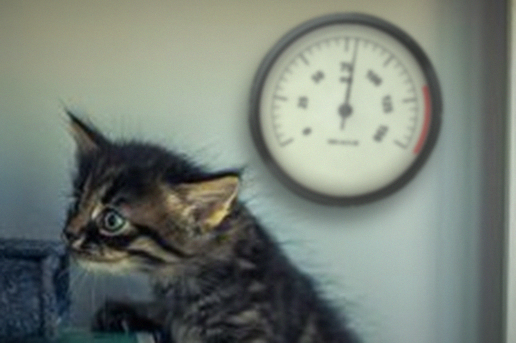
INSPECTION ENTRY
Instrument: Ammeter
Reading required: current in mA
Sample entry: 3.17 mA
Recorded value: 80 mA
